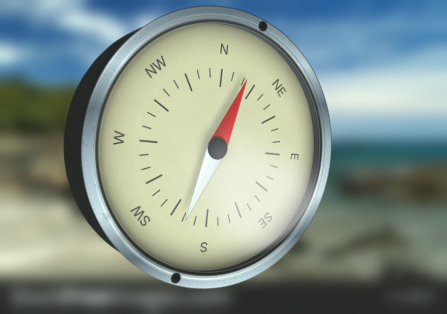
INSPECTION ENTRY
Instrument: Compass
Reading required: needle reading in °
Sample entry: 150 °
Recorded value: 20 °
